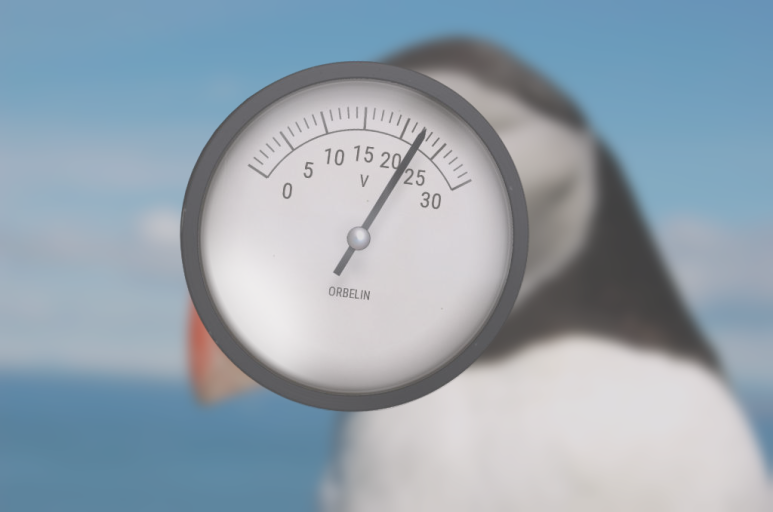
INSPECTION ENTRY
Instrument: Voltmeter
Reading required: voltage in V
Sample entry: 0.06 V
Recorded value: 22 V
